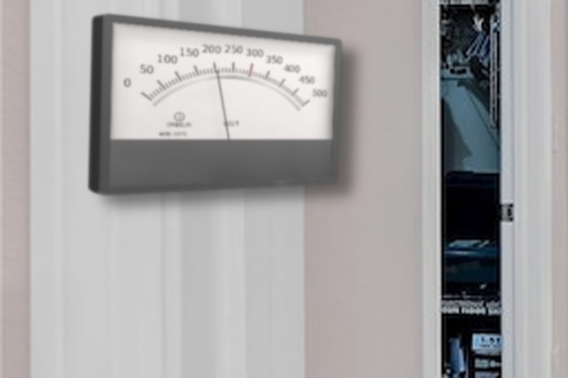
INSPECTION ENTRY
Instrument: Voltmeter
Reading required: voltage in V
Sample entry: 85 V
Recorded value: 200 V
